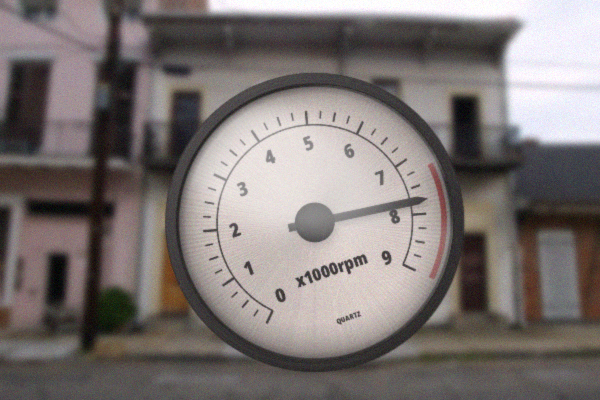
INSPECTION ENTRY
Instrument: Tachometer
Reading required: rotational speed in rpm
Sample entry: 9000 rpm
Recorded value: 7750 rpm
